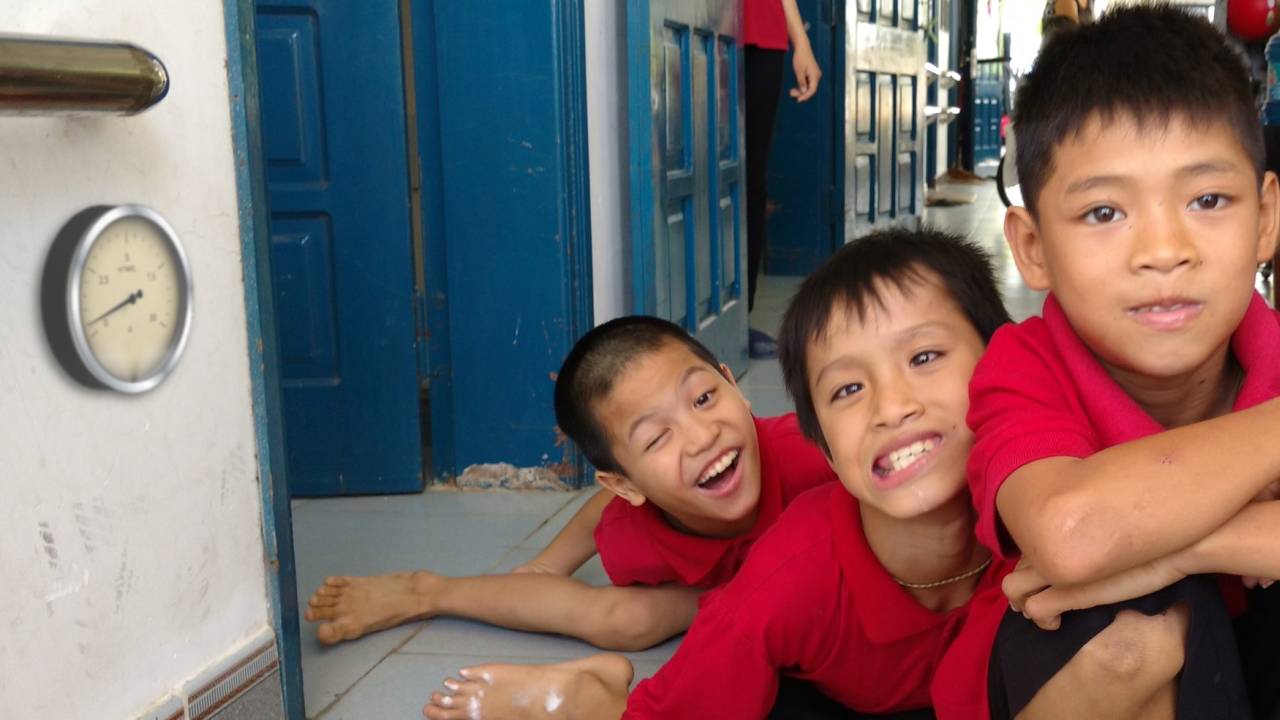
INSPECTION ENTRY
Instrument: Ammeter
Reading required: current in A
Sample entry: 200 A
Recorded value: 0.5 A
